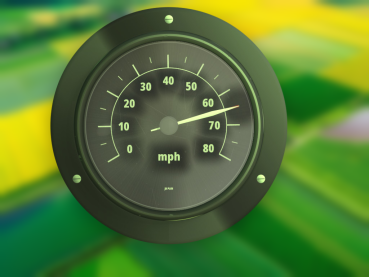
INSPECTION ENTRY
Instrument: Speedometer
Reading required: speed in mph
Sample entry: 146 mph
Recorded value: 65 mph
